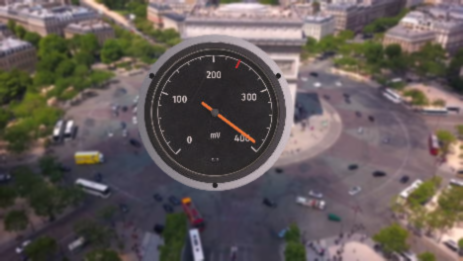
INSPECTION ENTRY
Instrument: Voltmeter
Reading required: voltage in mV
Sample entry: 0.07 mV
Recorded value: 390 mV
